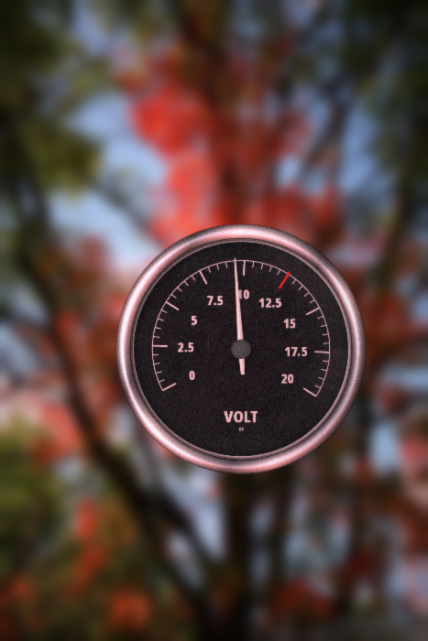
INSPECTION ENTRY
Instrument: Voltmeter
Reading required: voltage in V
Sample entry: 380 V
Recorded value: 9.5 V
